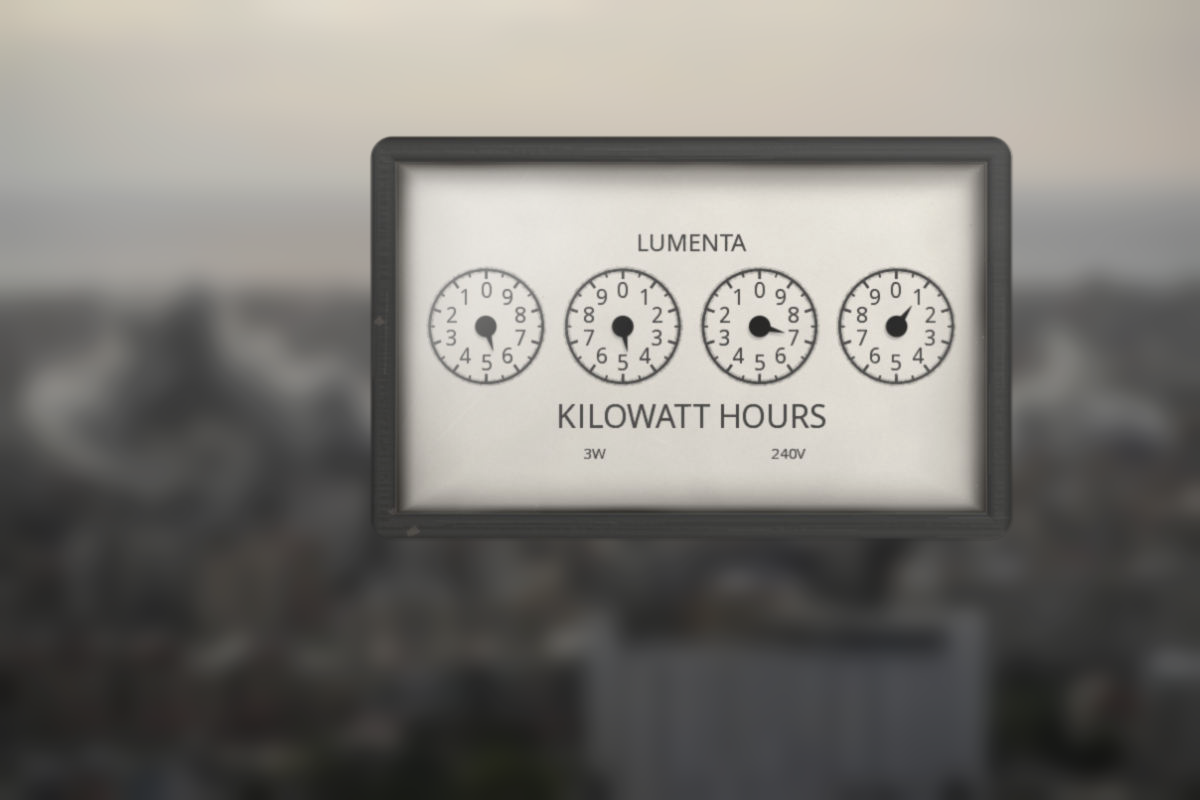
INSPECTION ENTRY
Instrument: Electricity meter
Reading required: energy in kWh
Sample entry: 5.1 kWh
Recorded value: 5471 kWh
